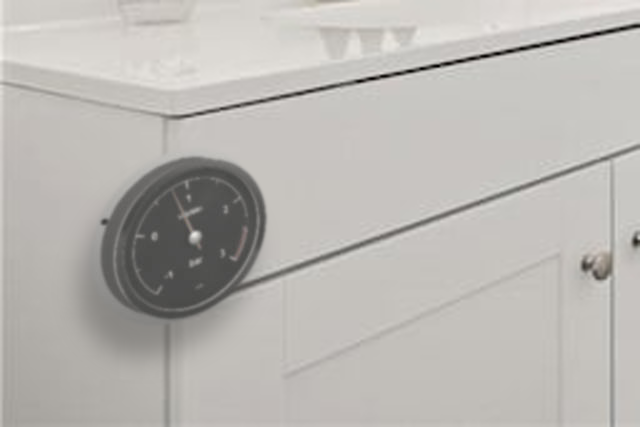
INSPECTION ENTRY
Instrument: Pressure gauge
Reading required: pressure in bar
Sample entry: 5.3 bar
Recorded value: 0.75 bar
